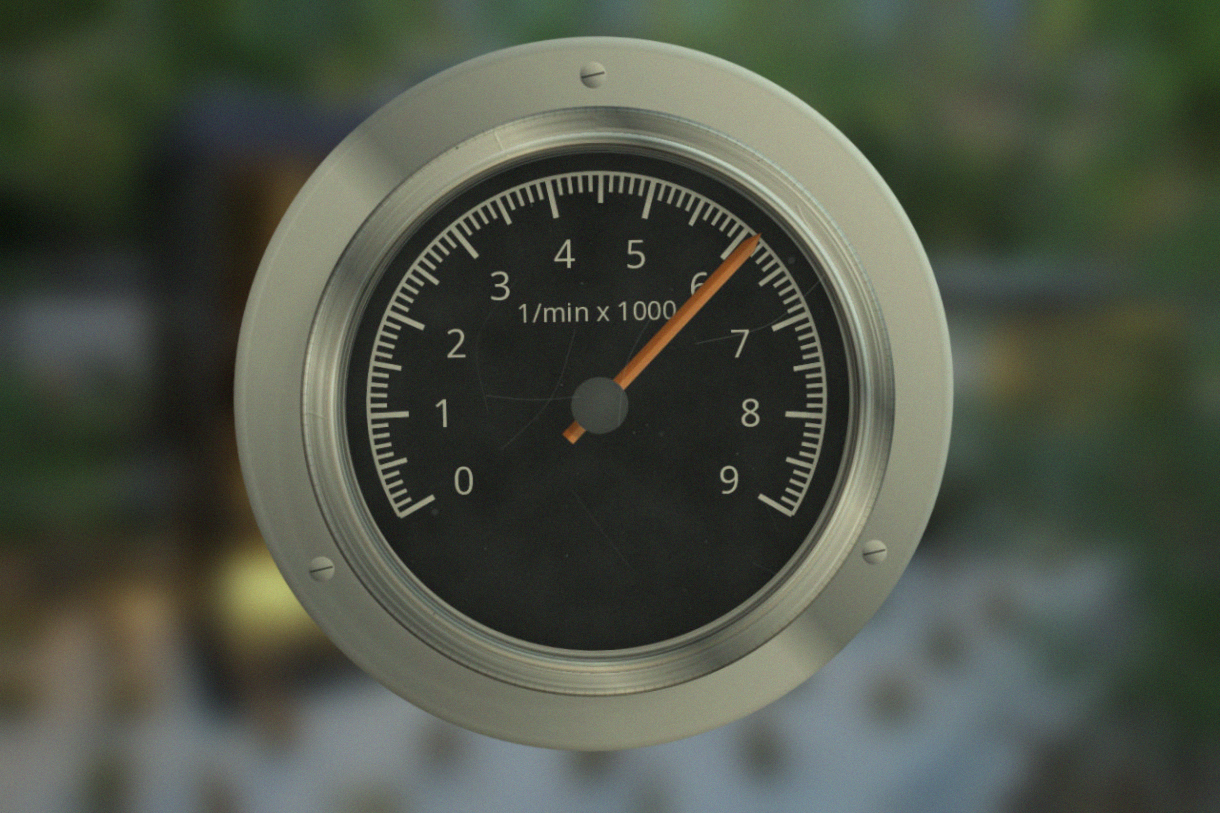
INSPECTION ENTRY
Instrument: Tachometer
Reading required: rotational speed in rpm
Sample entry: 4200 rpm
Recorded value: 6100 rpm
